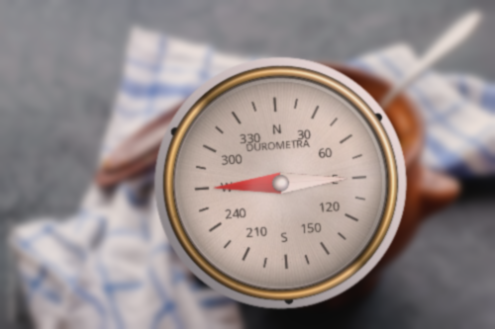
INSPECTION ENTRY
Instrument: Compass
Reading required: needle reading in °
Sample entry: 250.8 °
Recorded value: 270 °
